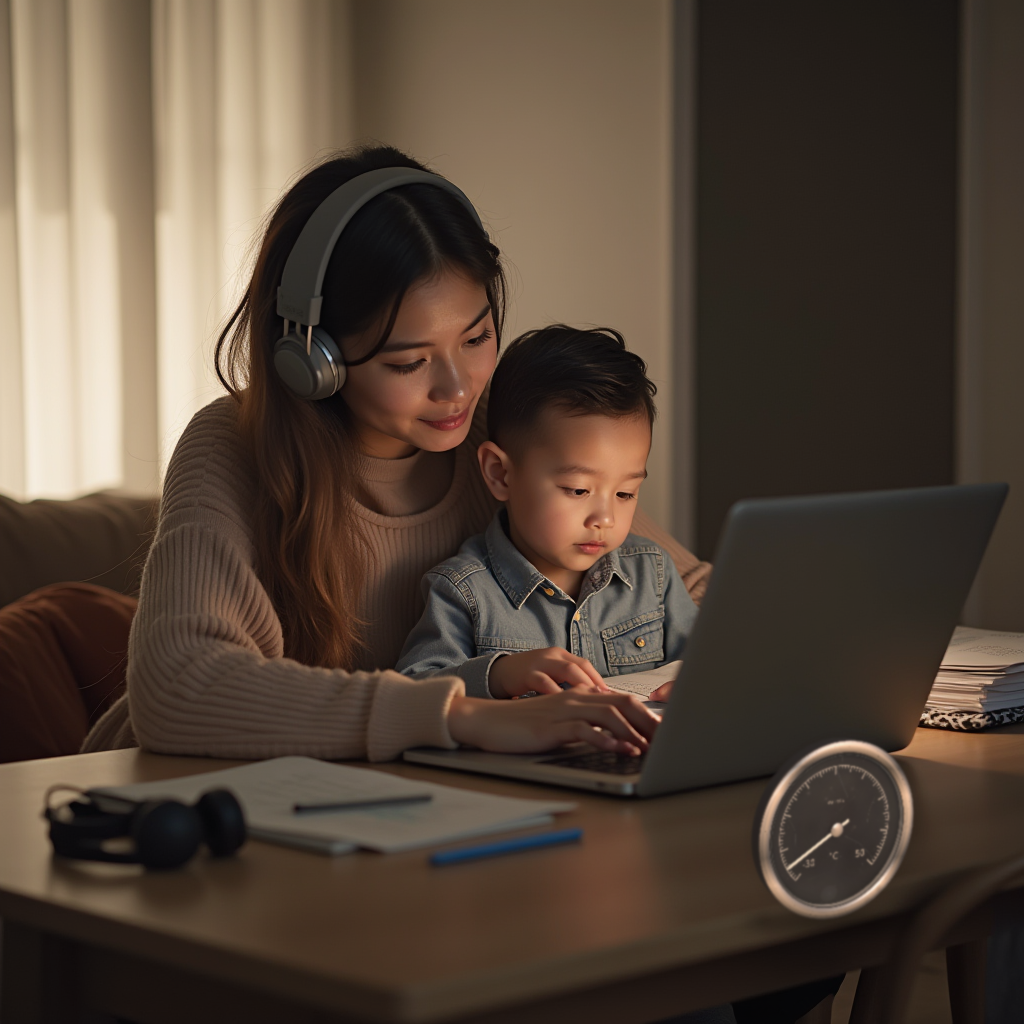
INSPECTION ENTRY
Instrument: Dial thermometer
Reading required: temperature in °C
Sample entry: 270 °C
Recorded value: -25 °C
